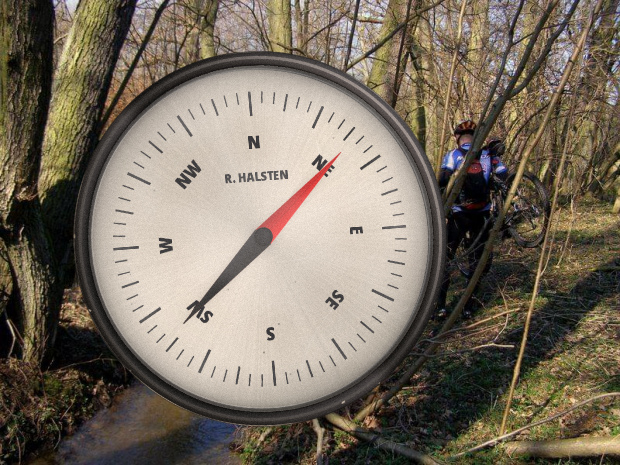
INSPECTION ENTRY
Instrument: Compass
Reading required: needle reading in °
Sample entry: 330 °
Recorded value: 47.5 °
